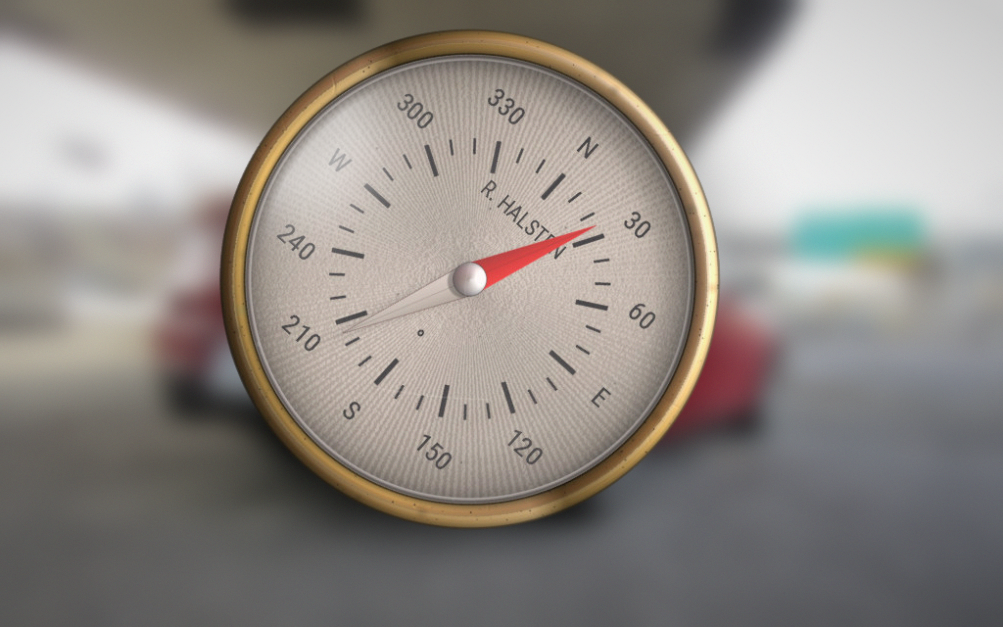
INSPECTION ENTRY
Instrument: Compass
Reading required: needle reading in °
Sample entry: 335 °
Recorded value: 25 °
